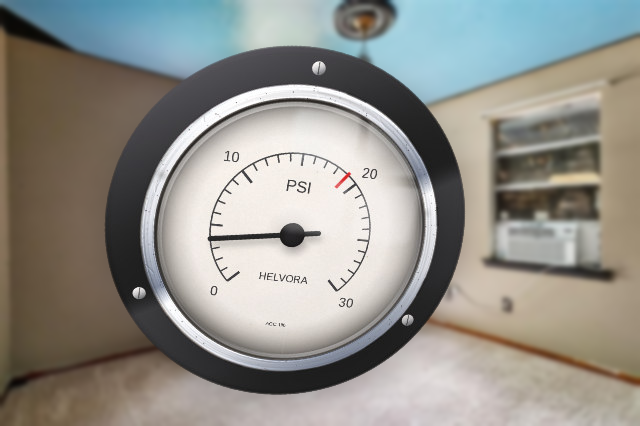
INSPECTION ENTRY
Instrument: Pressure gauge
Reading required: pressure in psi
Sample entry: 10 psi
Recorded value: 4 psi
